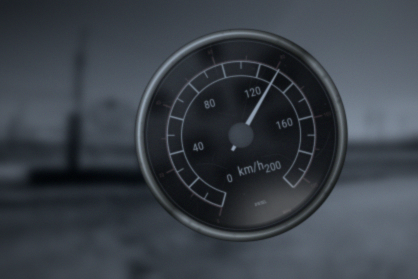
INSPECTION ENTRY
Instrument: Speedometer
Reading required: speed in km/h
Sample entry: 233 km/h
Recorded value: 130 km/h
